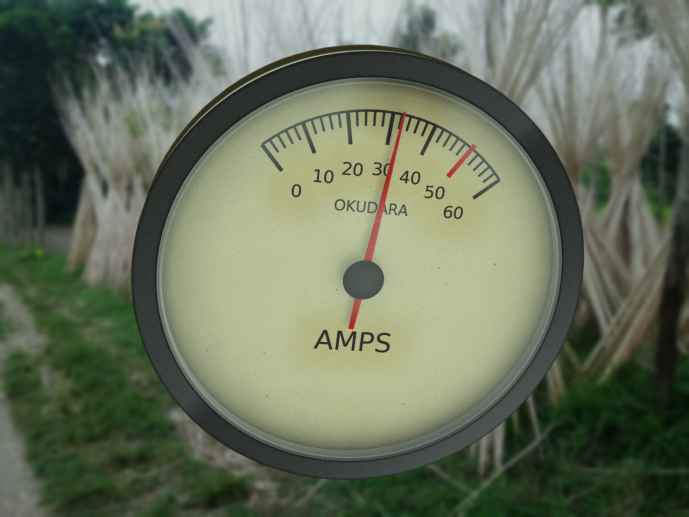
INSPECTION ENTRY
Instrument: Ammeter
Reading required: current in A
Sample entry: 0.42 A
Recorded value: 32 A
